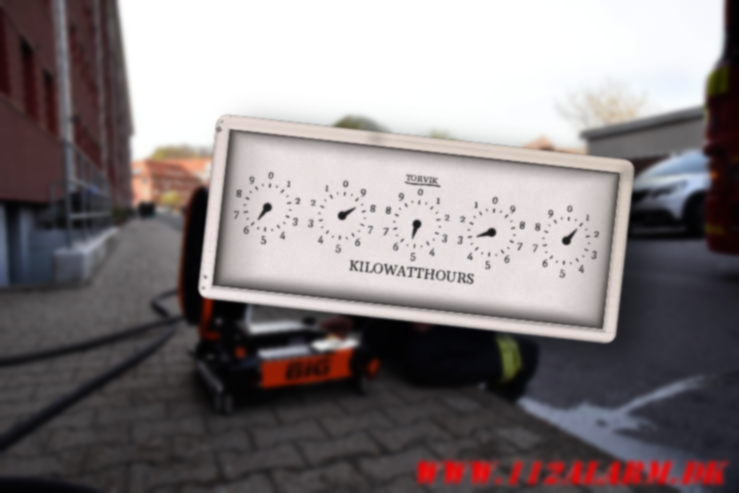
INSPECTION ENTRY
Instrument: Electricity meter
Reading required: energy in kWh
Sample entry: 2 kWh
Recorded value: 58531 kWh
